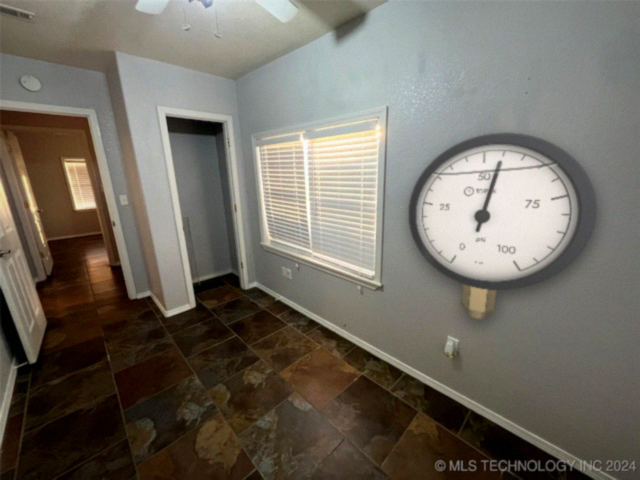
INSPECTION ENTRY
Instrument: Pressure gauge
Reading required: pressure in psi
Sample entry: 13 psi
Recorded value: 55 psi
